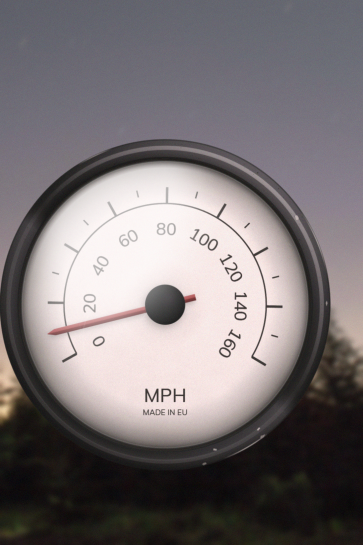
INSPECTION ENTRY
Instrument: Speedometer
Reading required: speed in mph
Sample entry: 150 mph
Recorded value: 10 mph
